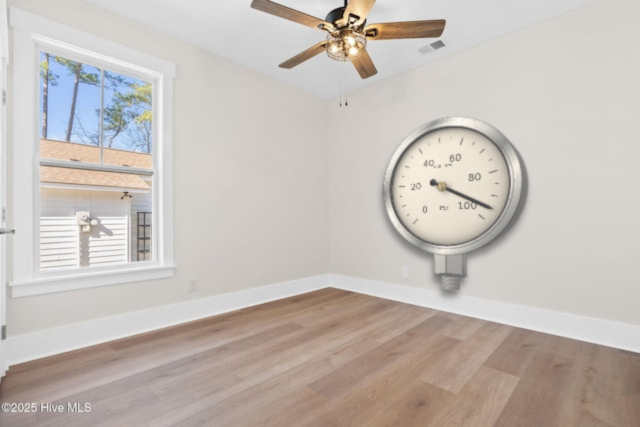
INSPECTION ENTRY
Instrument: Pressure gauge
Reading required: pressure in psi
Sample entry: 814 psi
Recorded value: 95 psi
